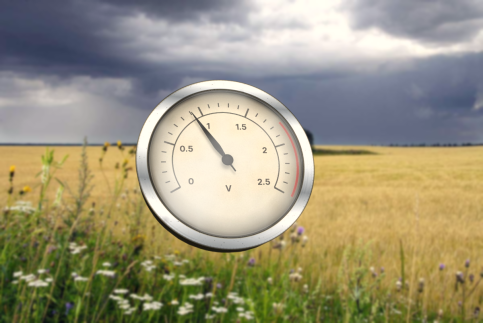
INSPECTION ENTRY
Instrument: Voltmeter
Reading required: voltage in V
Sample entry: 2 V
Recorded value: 0.9 V
